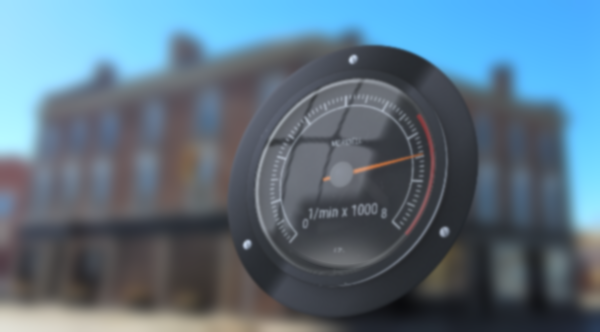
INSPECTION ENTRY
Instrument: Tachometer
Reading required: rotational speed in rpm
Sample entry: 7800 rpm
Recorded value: 6500 rpm
